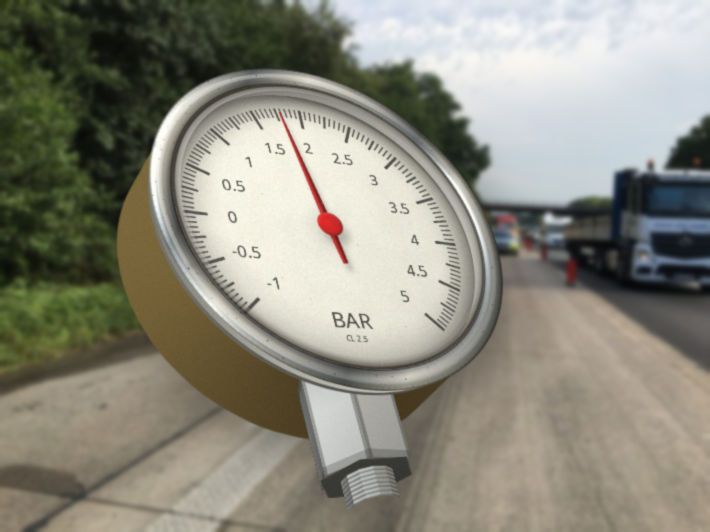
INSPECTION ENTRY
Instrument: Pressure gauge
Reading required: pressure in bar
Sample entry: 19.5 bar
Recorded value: 1.75 bar
